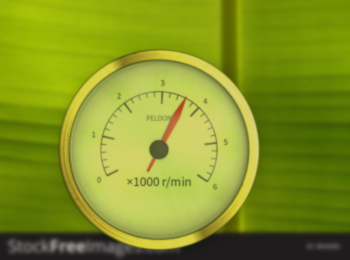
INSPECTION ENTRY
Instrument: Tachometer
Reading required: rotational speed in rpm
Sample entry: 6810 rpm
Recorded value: 3600 rpm
